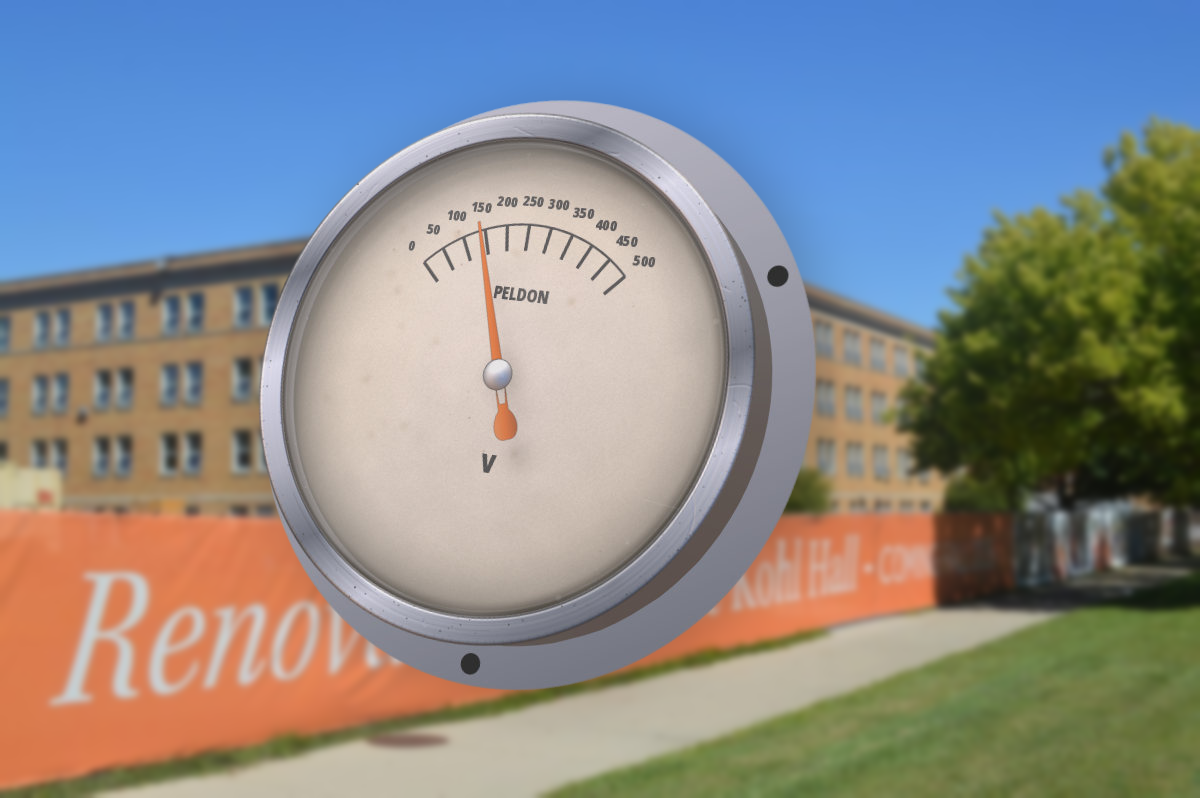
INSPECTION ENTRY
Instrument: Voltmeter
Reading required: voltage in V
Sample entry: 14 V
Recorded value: 150 V
